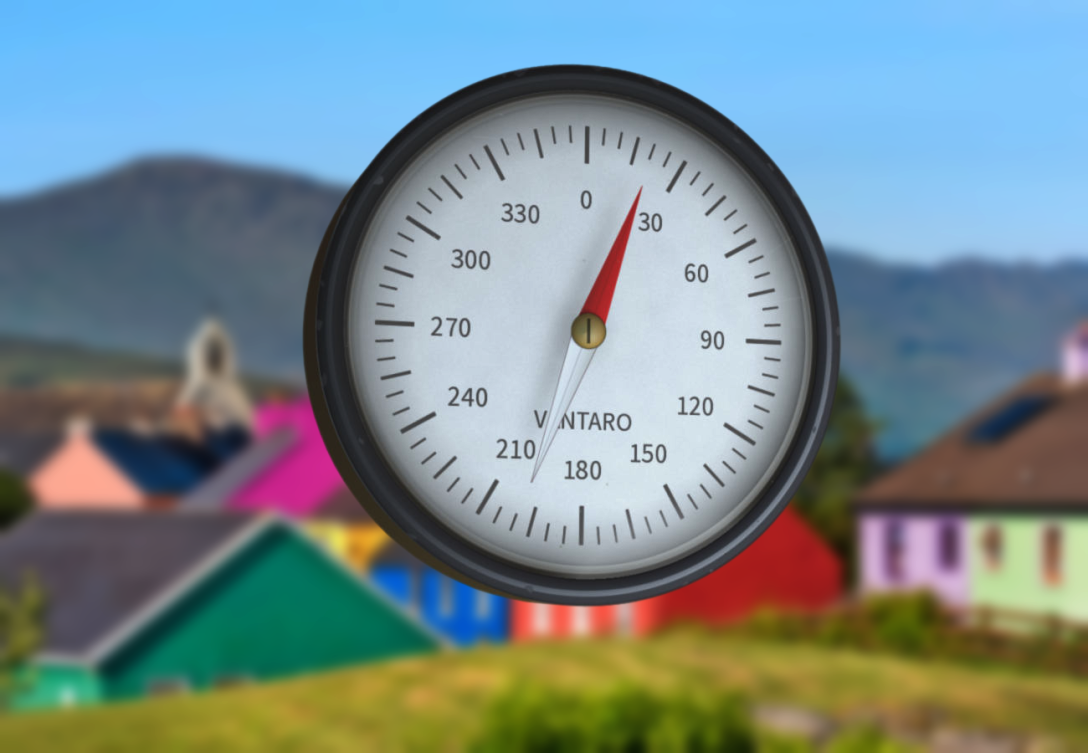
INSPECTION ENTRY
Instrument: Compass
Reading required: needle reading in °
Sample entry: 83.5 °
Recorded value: 20 °
